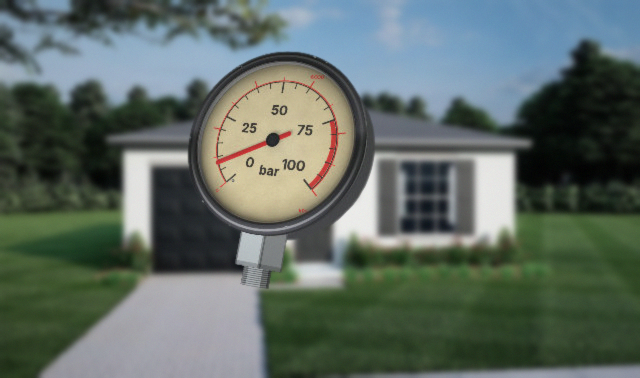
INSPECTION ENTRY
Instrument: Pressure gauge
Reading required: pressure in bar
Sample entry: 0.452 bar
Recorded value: 7.5 bar
